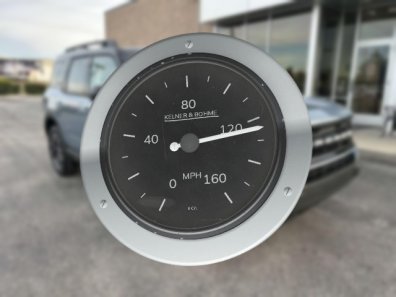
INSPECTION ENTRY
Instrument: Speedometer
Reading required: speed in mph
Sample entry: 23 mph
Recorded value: 125 mph
